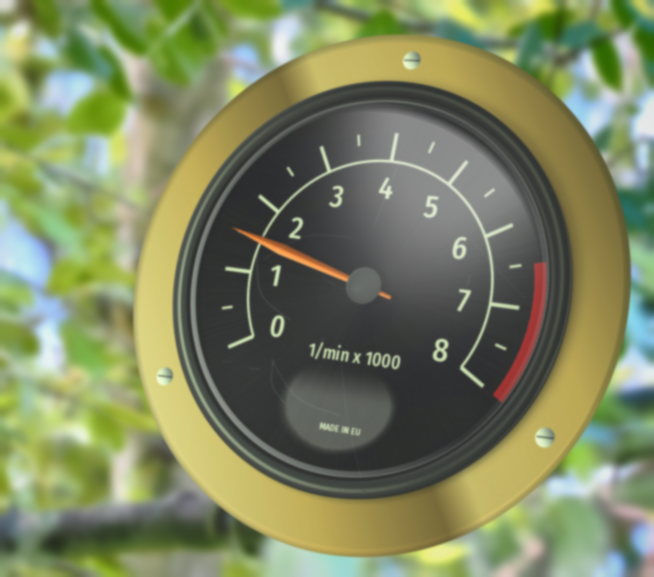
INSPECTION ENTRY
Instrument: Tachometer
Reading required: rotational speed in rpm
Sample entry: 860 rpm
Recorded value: 1500 rpm
